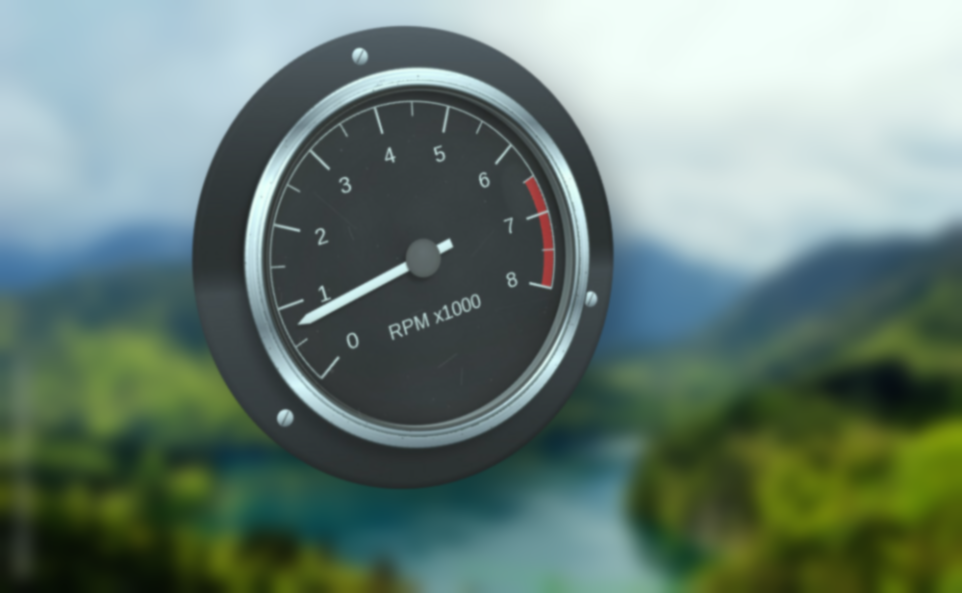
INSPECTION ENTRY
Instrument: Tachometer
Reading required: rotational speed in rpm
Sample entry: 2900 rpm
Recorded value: 750 rpm
